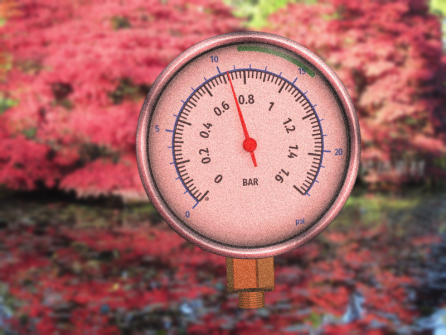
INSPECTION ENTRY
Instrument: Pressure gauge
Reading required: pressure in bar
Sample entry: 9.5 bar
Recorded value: 0.72 bar
